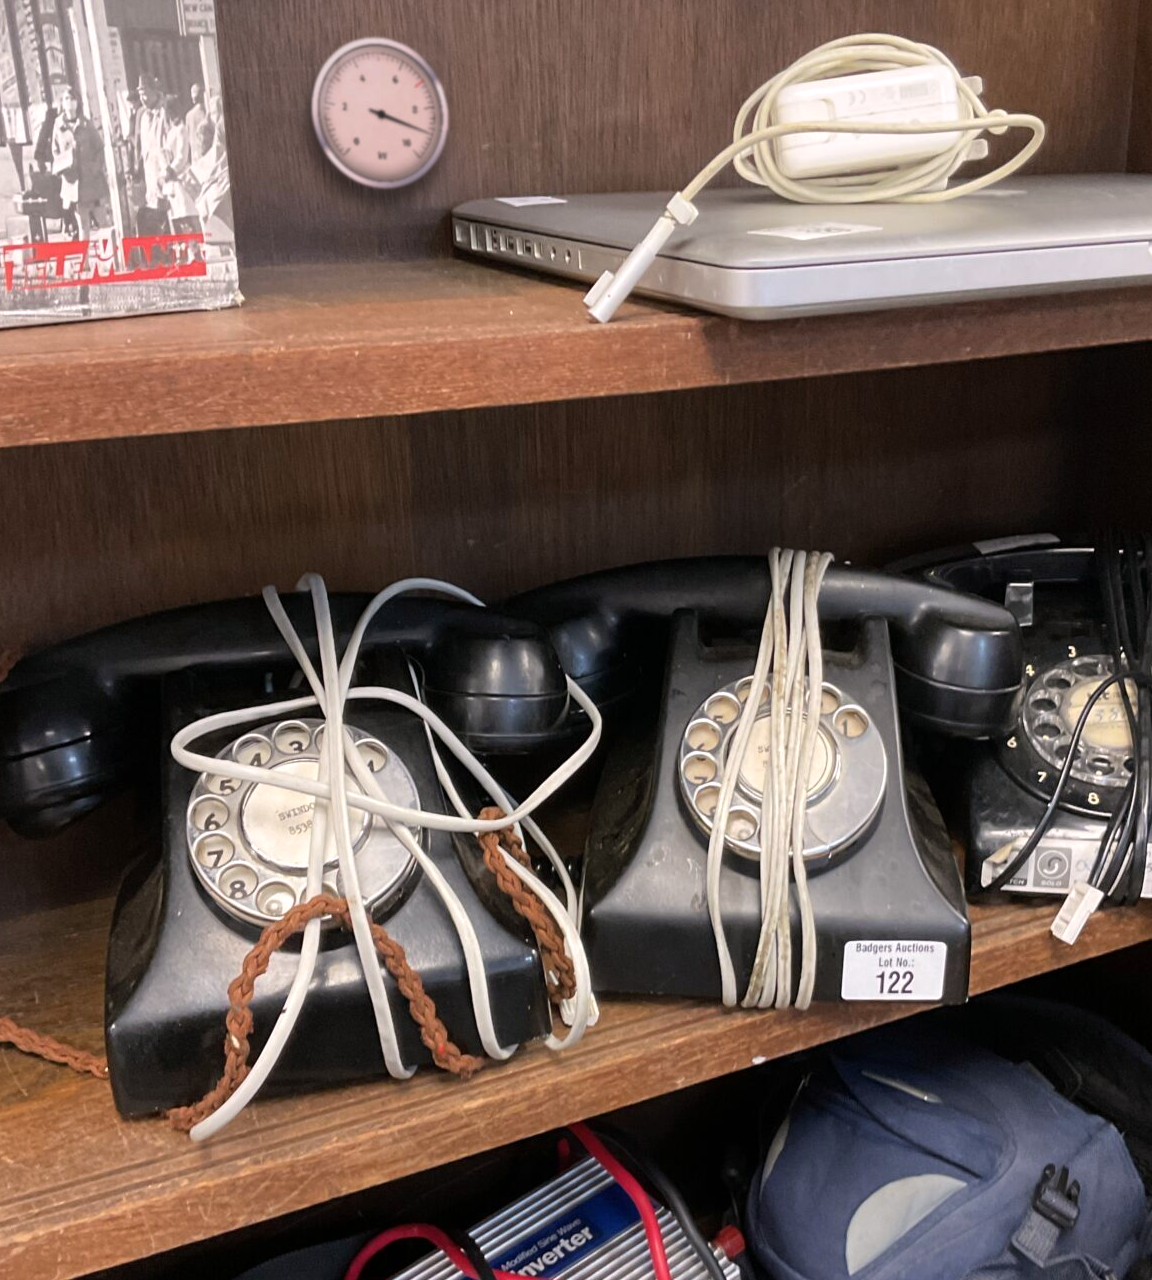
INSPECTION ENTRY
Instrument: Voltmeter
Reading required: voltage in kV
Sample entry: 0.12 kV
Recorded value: 9 kV
